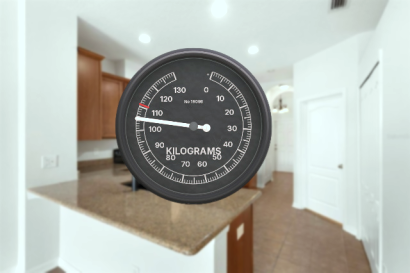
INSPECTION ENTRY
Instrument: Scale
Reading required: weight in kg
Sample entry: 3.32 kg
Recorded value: 105 kg
